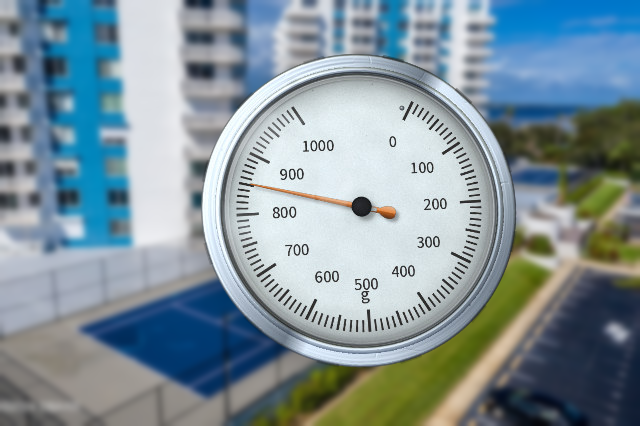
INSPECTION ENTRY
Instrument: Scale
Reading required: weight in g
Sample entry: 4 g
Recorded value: 850 g
